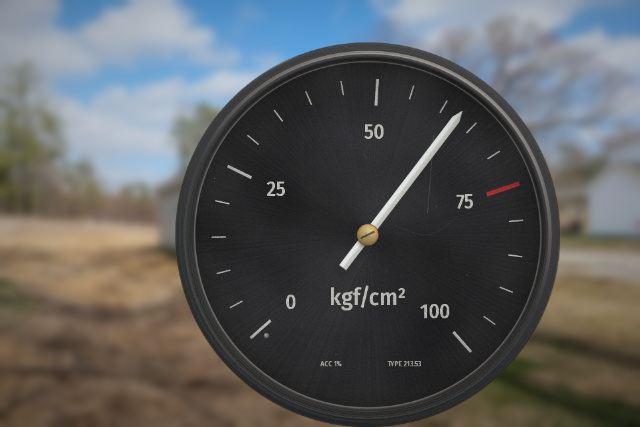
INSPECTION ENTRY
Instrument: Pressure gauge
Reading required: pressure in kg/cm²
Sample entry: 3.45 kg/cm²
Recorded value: 62.5 kg/cm²
